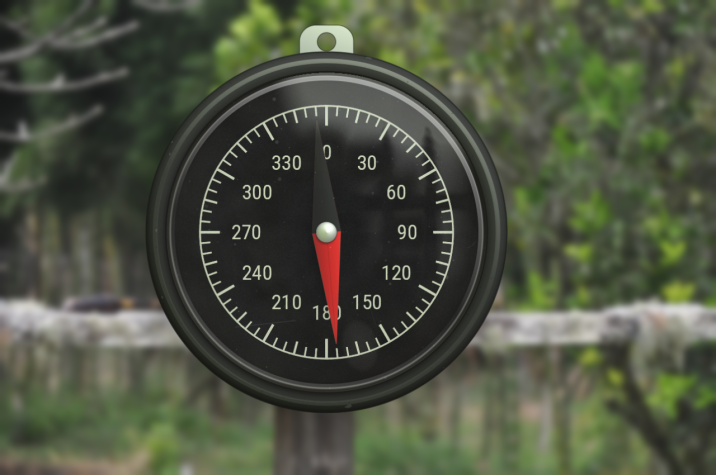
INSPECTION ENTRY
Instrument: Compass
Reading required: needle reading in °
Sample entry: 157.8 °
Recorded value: 175 °
